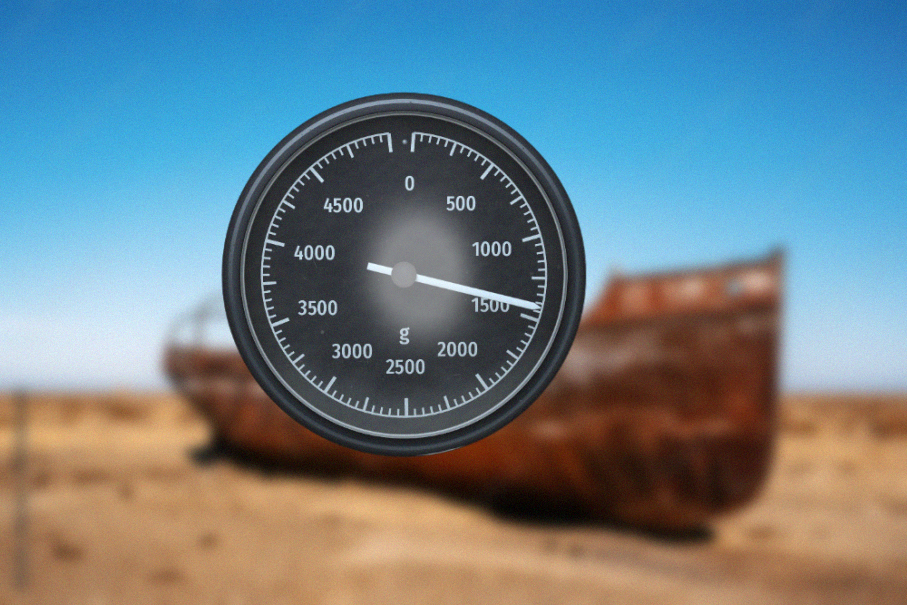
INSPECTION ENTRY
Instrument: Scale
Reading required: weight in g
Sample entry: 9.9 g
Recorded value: 1425 g
